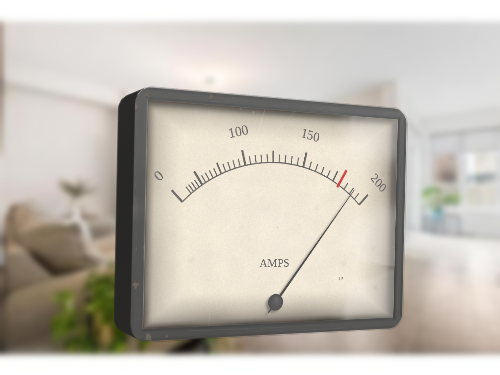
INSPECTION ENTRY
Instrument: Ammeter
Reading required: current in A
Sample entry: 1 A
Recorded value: 190 A
